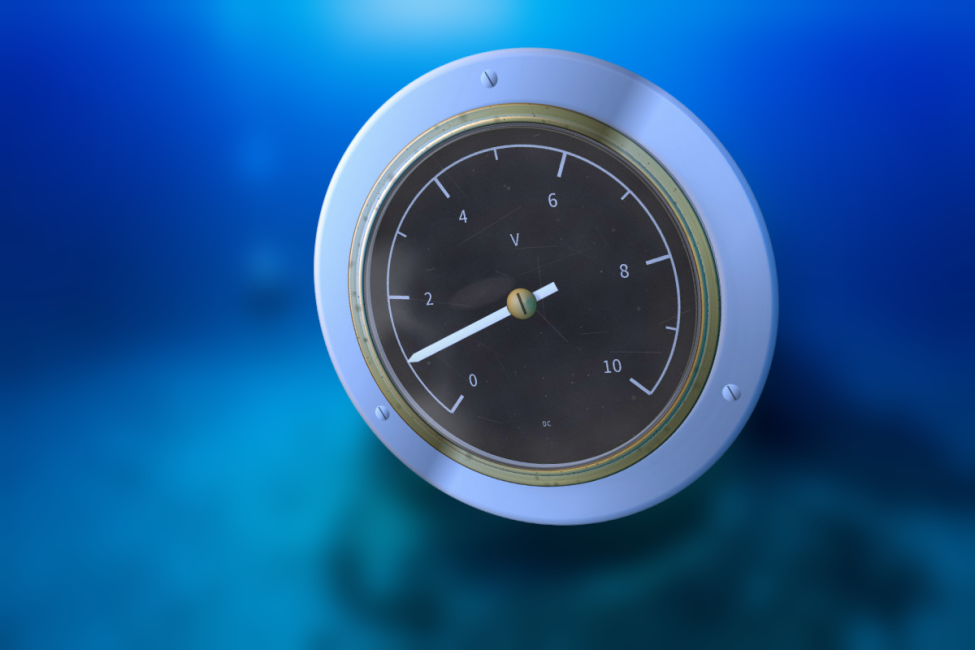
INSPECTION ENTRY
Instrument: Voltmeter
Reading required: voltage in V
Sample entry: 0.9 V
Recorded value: 1 V
